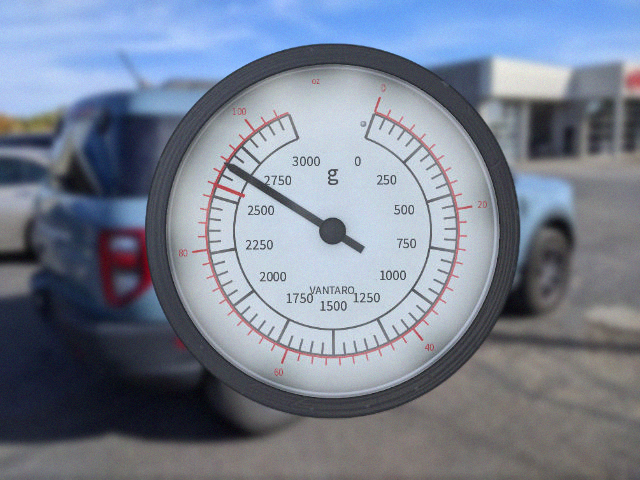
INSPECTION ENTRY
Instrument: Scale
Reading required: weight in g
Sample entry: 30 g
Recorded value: 2650 g
